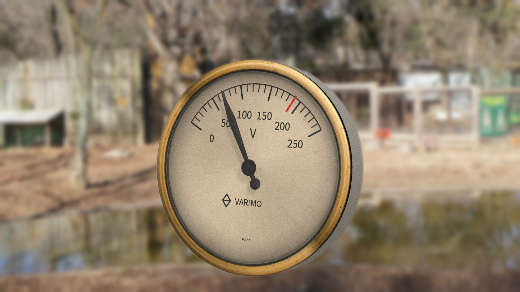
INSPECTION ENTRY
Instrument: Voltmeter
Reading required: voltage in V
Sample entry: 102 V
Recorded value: 70 V
